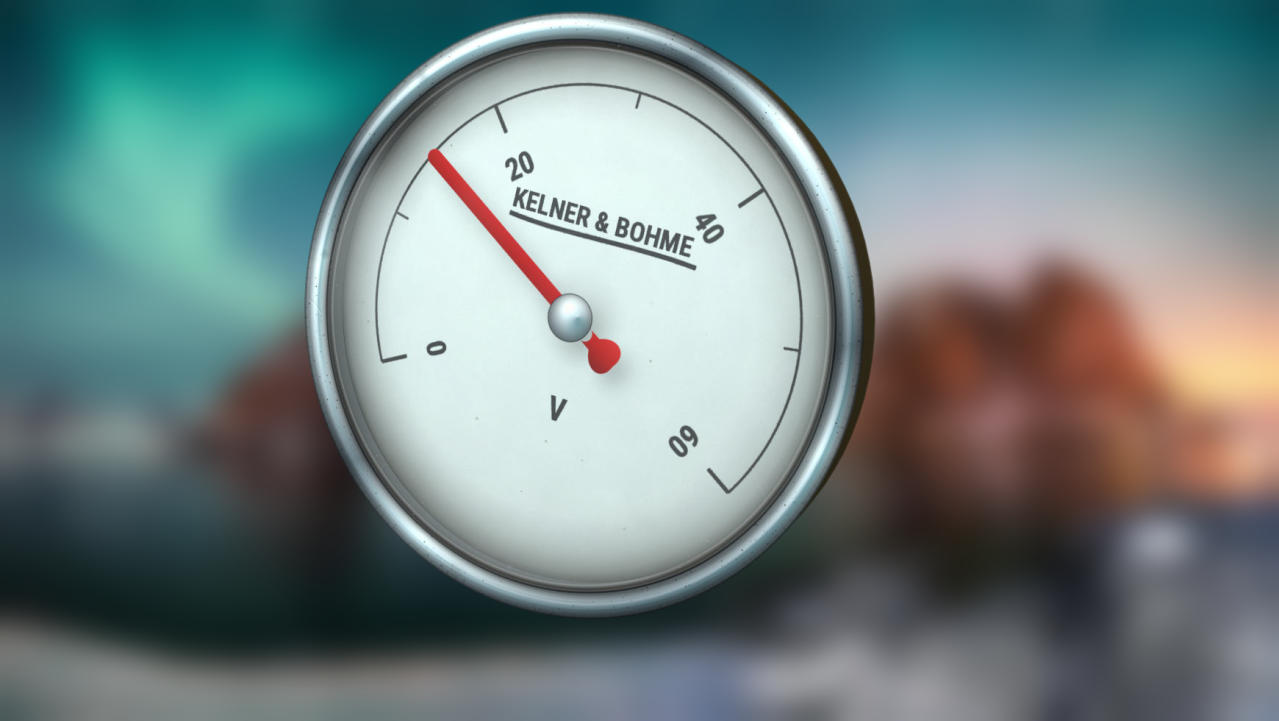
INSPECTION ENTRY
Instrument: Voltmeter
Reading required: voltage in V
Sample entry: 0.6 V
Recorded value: 15 V
